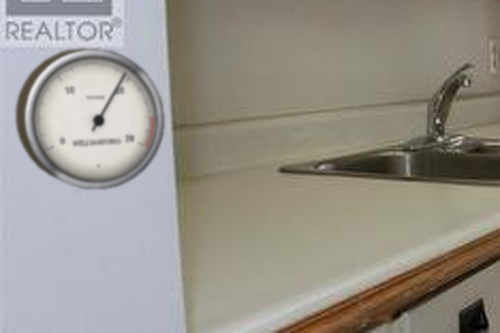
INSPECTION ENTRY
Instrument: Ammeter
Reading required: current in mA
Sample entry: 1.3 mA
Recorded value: 19 mA
